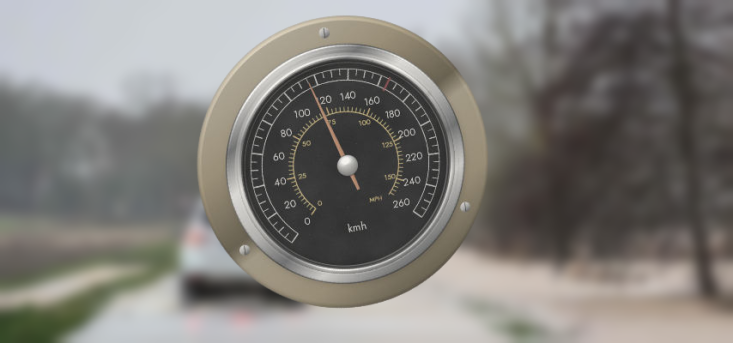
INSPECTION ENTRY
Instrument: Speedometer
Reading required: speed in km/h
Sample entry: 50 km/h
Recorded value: 115 km/h
